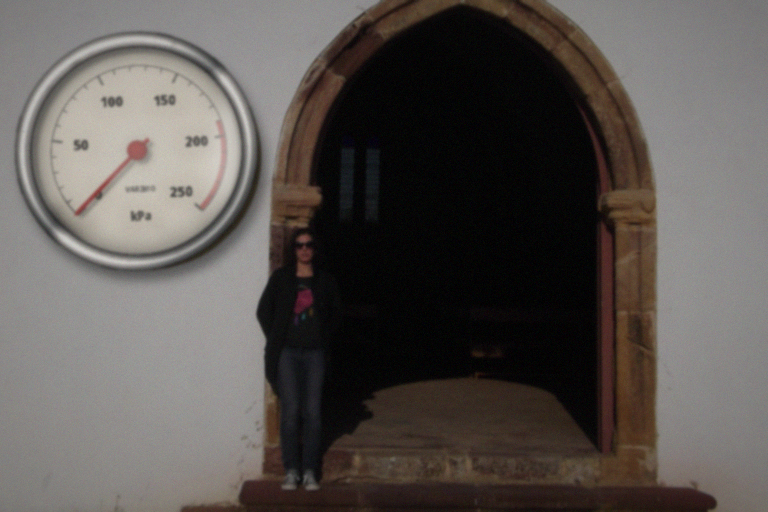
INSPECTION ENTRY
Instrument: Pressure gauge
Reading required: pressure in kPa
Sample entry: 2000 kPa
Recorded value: 0 kPa
